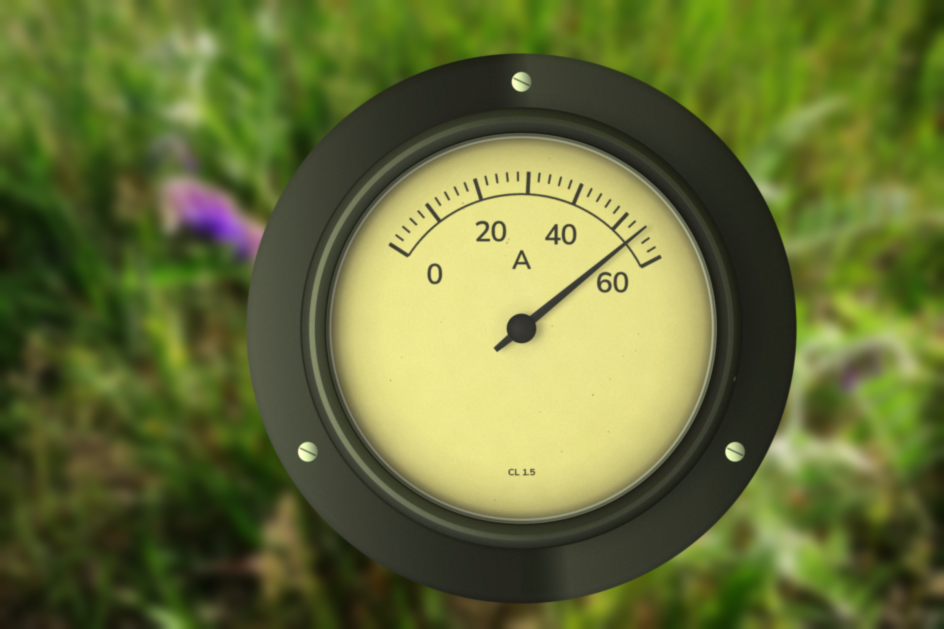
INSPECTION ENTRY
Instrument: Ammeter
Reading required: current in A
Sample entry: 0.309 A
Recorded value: 54 A
